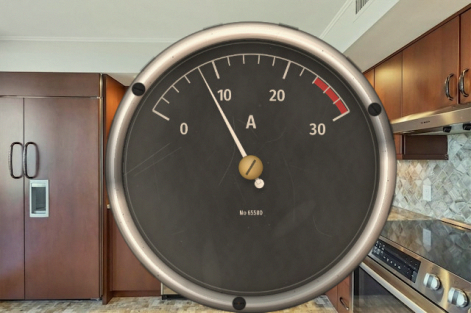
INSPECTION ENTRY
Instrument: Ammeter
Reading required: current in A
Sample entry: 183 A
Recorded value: 8 A
